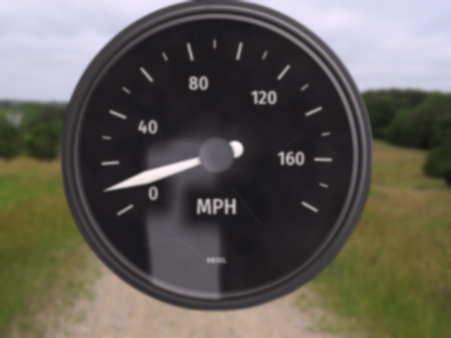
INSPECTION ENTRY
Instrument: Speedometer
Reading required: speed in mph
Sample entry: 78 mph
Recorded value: 10 mph
